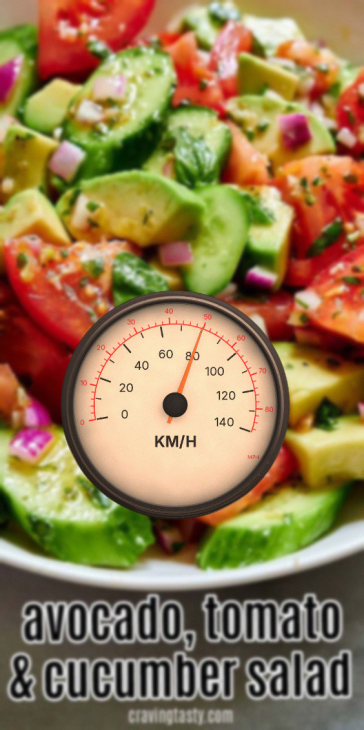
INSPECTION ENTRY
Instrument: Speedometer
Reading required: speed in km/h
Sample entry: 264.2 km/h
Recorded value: 80 km/h
